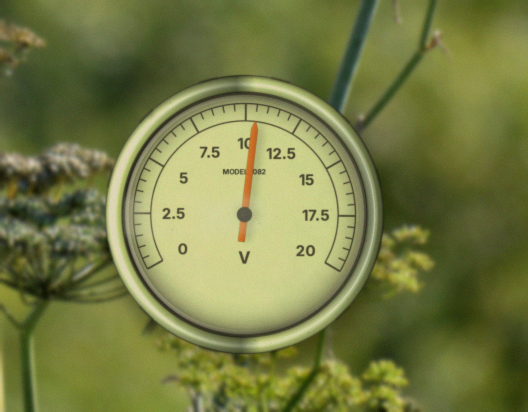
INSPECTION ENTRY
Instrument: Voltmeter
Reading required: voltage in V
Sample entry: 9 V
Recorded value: 10.5 V
